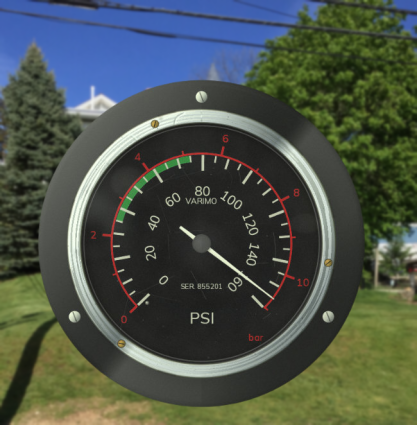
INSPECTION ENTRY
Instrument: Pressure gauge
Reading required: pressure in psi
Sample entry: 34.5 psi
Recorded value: 155 psi
